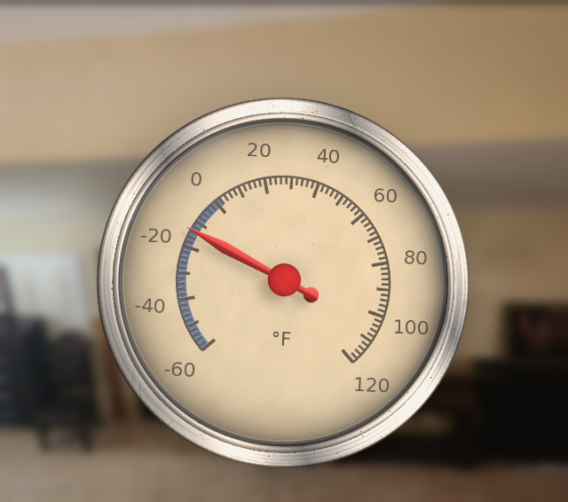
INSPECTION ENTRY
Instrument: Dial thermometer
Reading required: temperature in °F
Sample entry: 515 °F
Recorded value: -14 °F
